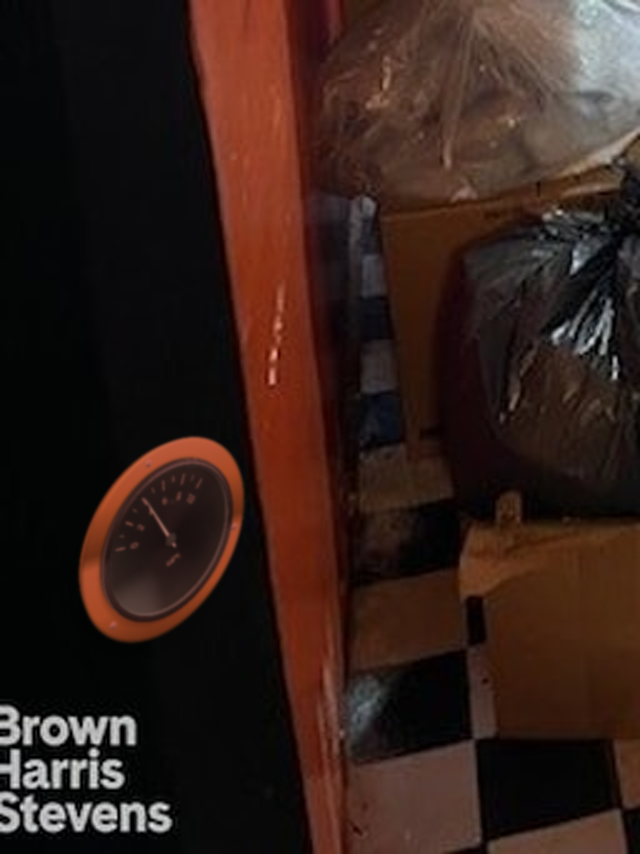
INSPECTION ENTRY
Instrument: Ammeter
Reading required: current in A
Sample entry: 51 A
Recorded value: 4 A
